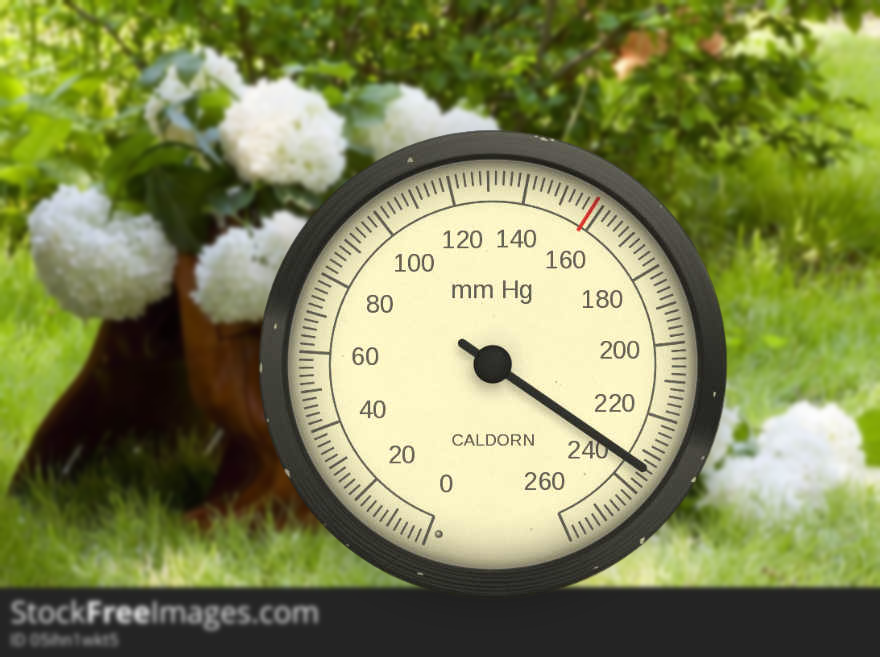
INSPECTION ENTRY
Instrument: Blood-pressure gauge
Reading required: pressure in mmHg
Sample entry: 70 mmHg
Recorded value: 234 mmHg
